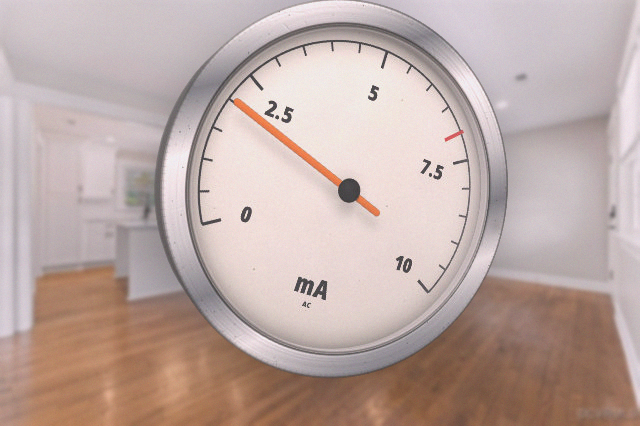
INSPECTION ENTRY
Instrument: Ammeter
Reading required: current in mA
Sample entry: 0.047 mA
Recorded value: 2 mA
